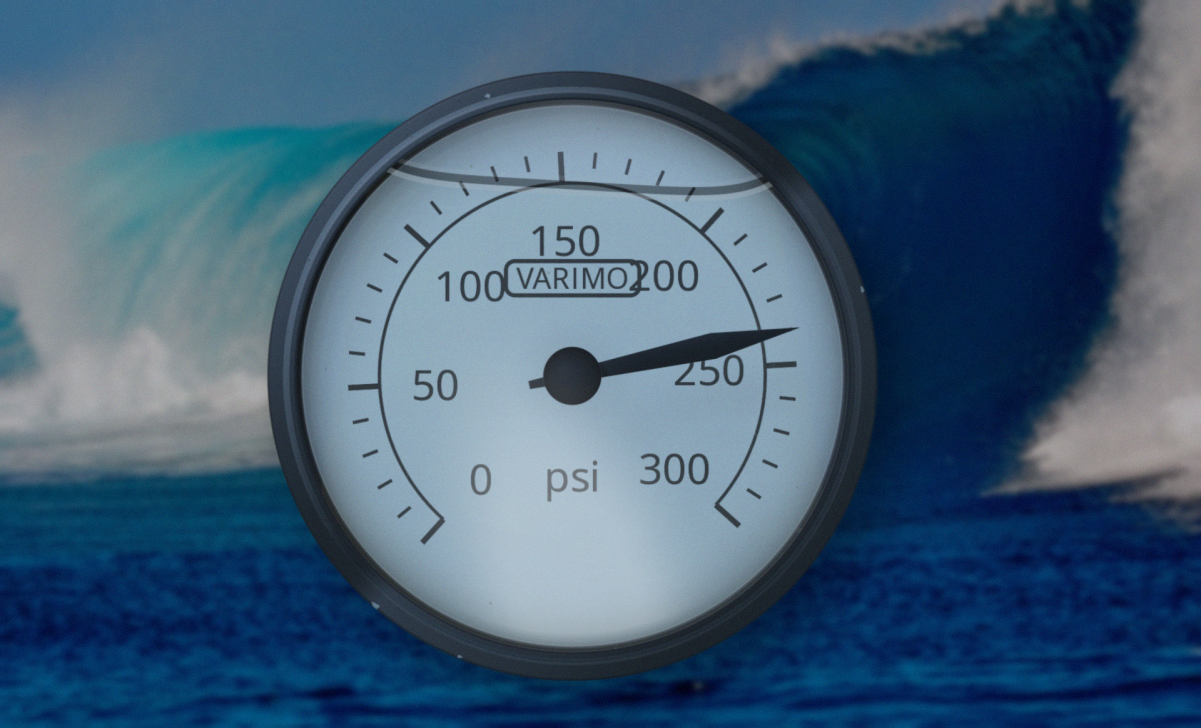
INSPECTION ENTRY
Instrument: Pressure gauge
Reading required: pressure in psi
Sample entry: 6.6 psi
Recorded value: 240 psi
